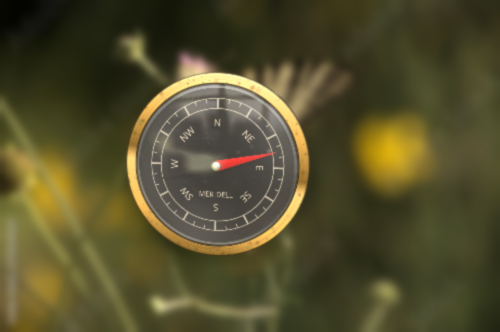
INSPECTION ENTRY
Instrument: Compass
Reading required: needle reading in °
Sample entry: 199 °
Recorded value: 75 °
